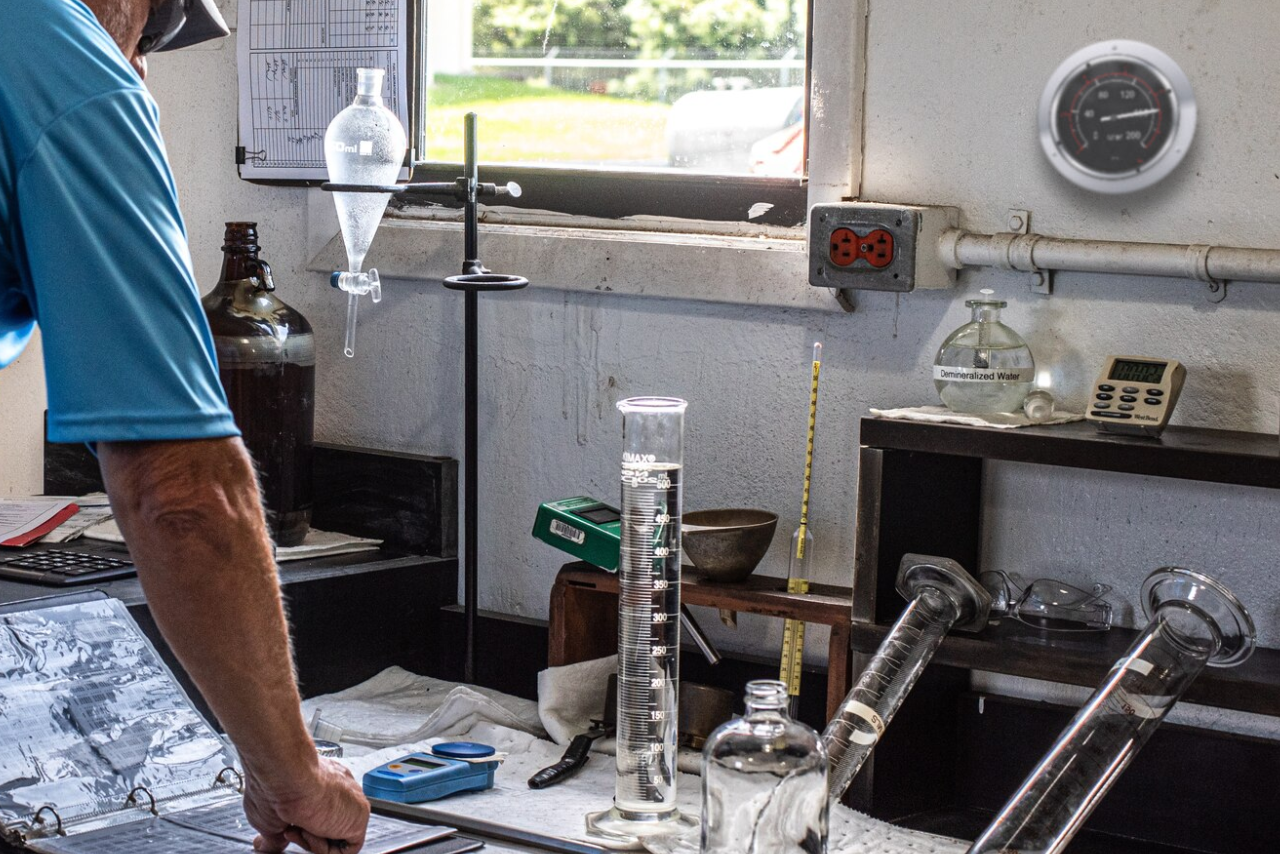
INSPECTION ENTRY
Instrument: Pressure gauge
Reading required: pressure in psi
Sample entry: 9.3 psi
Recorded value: 160 psi
